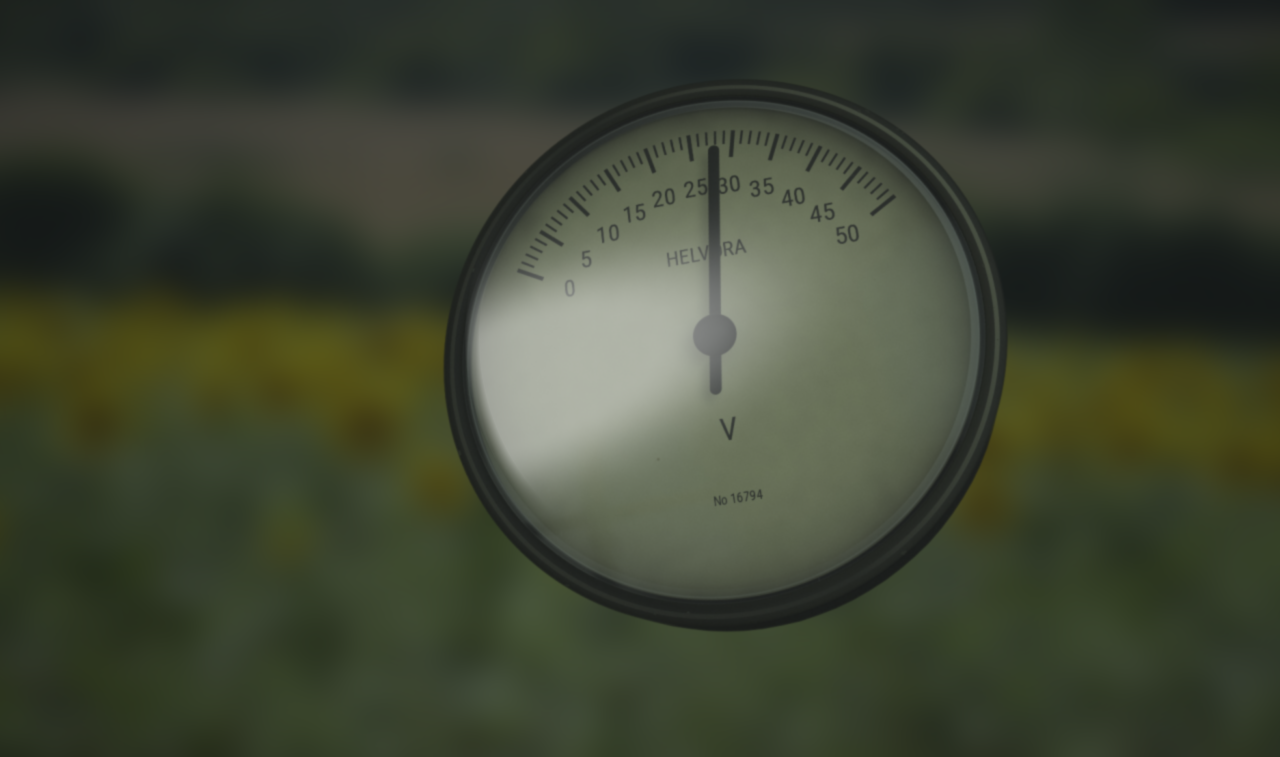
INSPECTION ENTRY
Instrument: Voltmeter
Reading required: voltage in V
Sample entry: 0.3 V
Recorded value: 28 V
